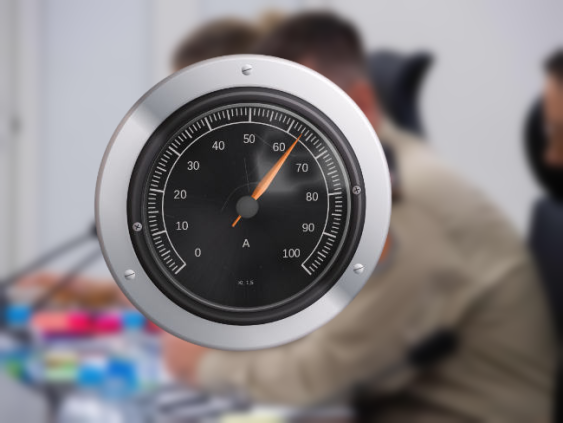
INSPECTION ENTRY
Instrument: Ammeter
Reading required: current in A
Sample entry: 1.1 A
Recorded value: 63 A
